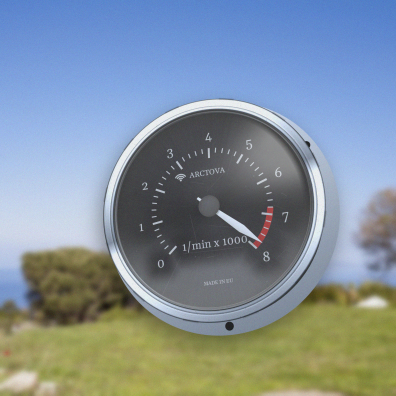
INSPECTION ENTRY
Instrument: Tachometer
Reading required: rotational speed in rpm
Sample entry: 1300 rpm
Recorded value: 7800 rpm
